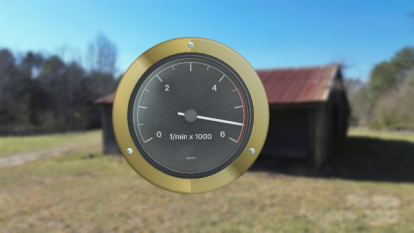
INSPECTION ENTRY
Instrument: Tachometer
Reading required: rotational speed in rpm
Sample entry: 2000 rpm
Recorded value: 5500 rpm
